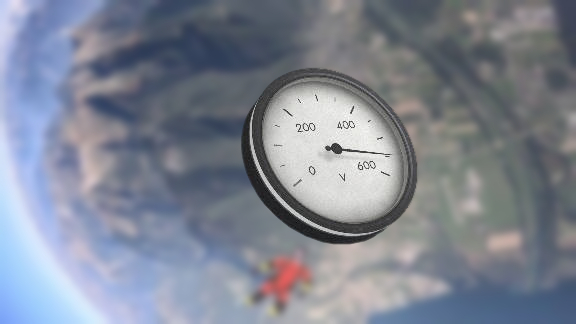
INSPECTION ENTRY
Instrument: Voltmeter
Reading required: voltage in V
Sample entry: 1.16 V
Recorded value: 550 V
